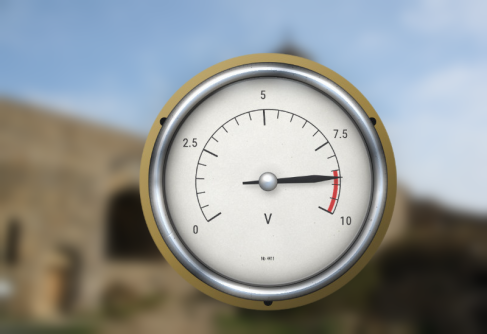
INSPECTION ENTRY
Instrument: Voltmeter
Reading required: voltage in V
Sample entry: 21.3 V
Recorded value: 8.75 V
